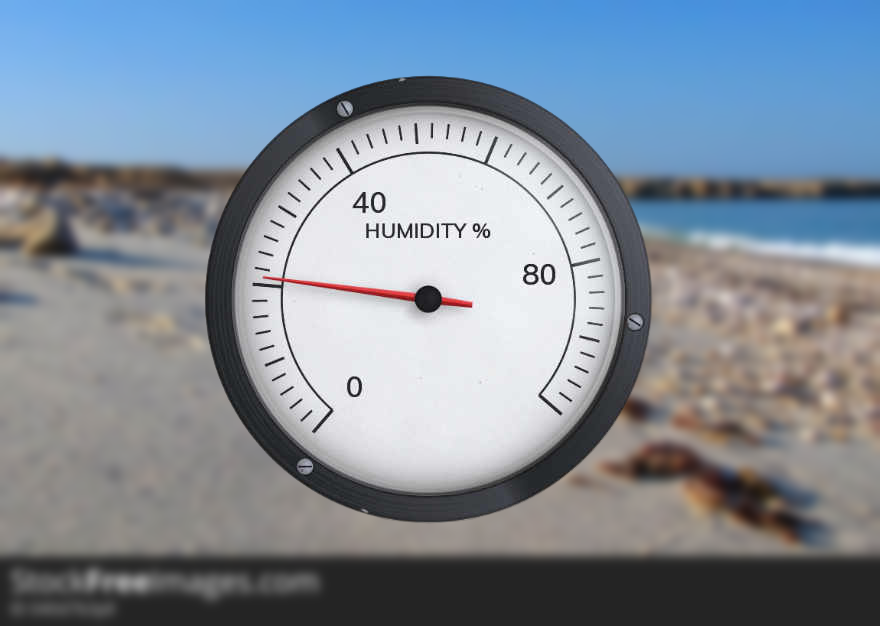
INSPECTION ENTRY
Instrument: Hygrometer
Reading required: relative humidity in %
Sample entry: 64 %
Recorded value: 21 %
